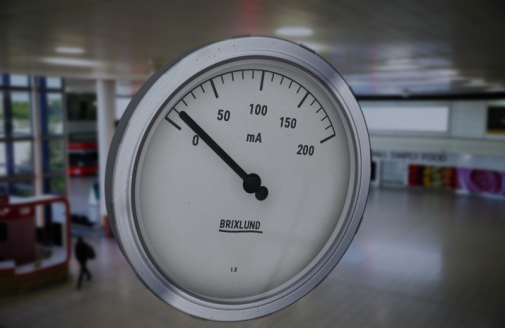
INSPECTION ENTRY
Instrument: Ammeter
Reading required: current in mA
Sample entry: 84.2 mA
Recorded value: 10 mA
